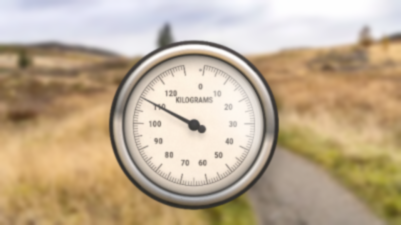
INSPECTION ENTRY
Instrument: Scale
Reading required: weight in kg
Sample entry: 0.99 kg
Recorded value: 110 kg
